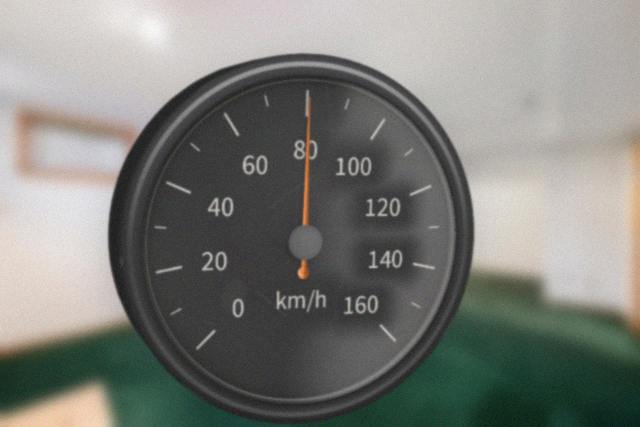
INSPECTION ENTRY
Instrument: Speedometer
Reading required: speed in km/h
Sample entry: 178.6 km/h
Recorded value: 80 km/h
